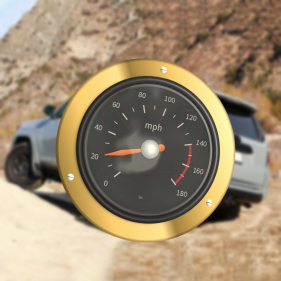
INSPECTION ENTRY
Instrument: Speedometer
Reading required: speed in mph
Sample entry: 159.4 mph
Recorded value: 20 mph
